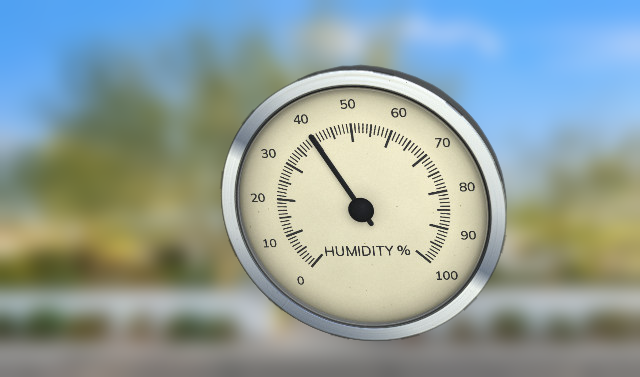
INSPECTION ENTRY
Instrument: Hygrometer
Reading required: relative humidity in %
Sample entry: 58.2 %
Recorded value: 40 %
